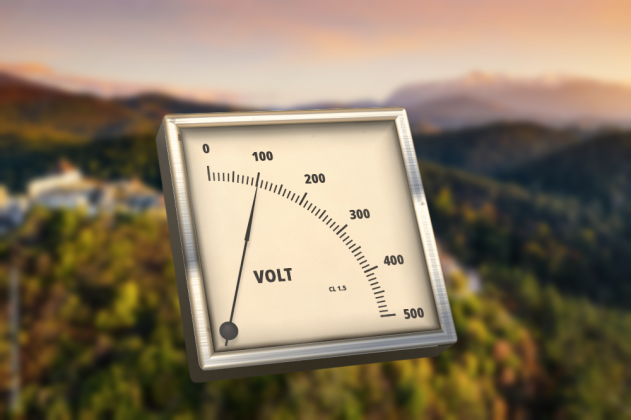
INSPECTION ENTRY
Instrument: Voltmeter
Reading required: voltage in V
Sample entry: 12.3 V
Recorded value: 100 V
